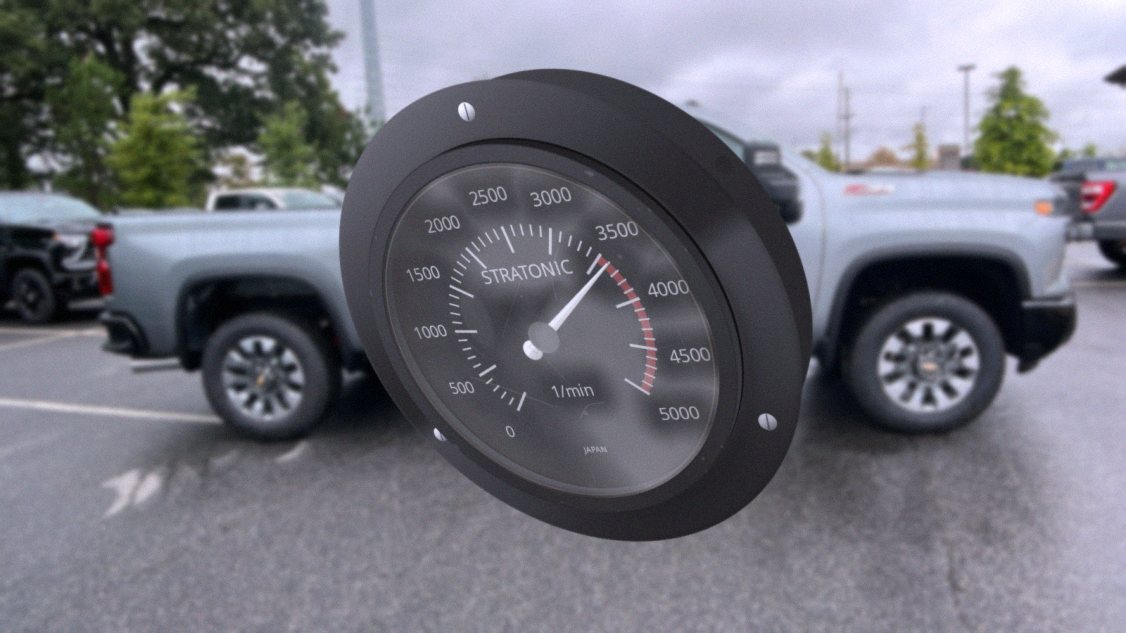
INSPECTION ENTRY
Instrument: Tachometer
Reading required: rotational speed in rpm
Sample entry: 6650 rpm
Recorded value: 3600 rpm
